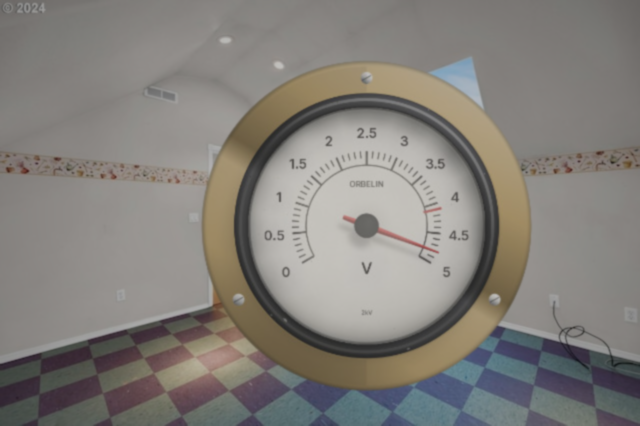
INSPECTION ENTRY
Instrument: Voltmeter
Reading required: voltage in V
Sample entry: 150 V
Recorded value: 4.8 V
